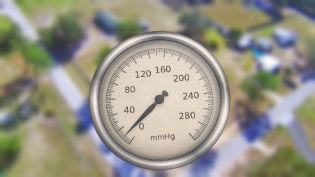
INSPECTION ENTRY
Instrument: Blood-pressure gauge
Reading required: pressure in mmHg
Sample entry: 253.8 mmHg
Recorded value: 10 mmHg
